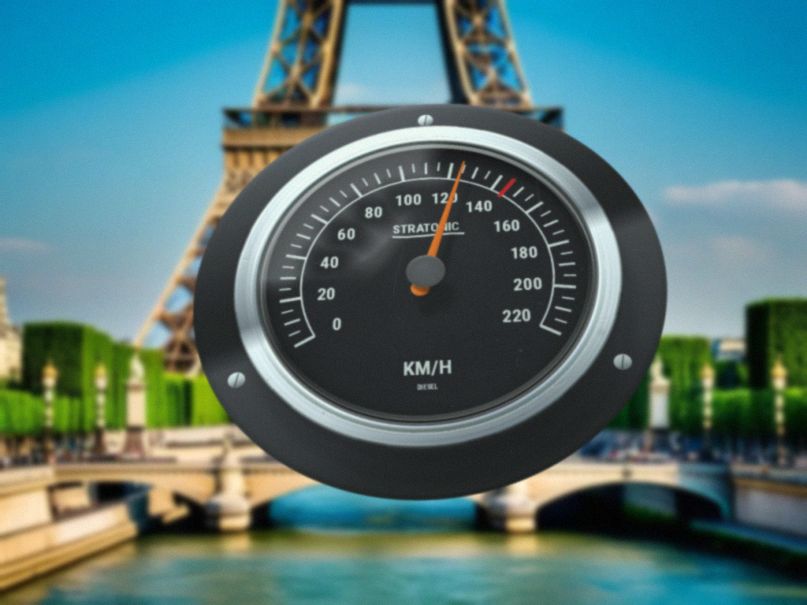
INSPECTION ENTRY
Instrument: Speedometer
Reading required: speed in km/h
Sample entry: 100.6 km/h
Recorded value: 125 km/h
